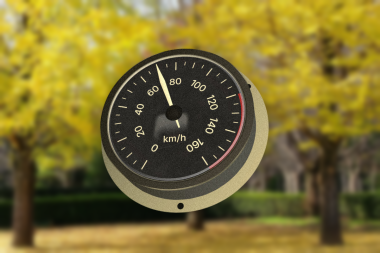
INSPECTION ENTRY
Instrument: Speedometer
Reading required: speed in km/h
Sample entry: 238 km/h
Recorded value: 70 km/h
